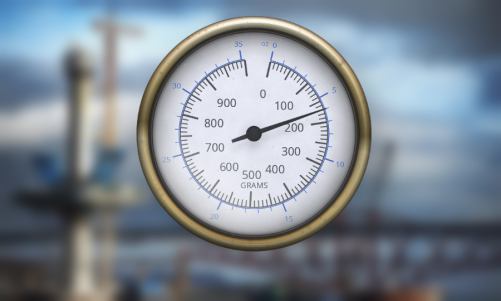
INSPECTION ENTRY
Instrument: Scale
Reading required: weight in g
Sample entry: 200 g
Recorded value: 170 g
